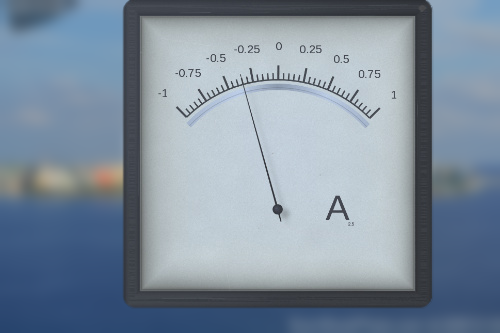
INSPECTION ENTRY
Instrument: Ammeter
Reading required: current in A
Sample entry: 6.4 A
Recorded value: -0.35 A
